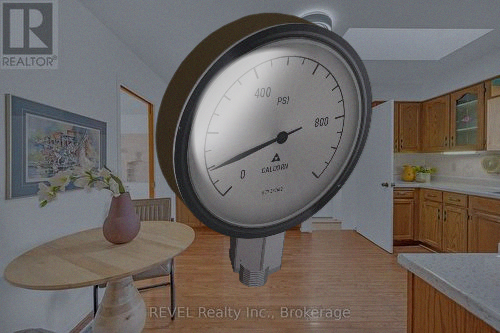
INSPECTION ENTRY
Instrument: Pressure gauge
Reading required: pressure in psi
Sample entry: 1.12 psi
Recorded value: 100 psi
